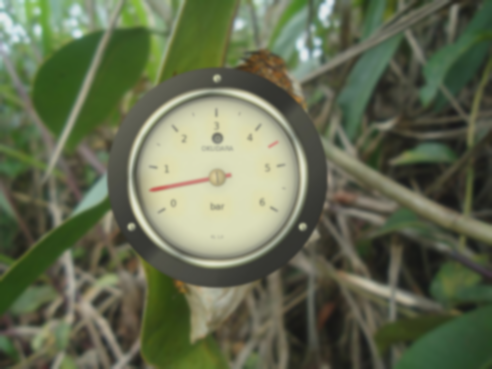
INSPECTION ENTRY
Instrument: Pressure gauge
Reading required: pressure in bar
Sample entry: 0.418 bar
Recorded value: 0.5 bar
